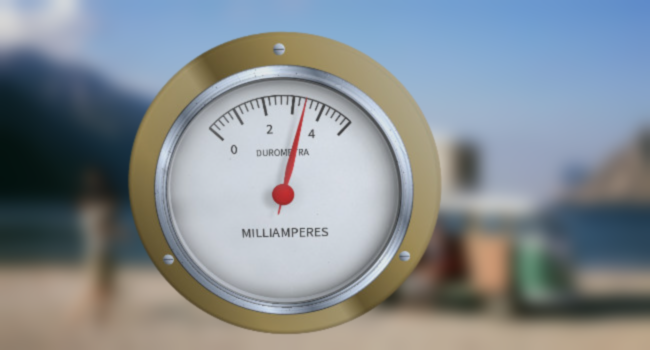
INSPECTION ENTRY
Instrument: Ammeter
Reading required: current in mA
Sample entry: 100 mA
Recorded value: 3.4 mA
